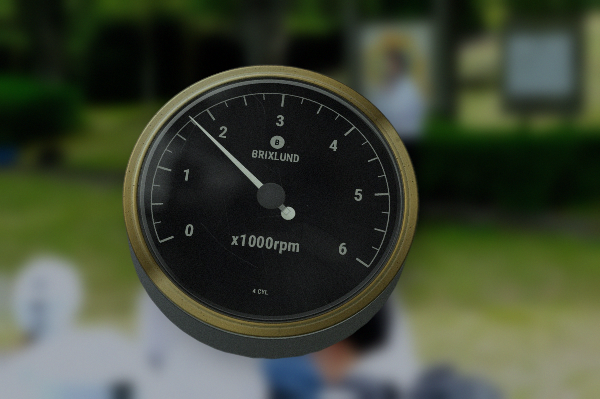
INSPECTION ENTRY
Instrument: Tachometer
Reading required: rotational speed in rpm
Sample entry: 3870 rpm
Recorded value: 1750 rpm
